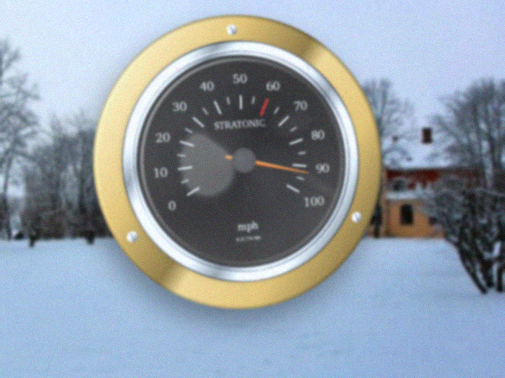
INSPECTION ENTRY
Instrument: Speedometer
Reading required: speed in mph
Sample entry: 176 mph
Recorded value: 92.5 mph
